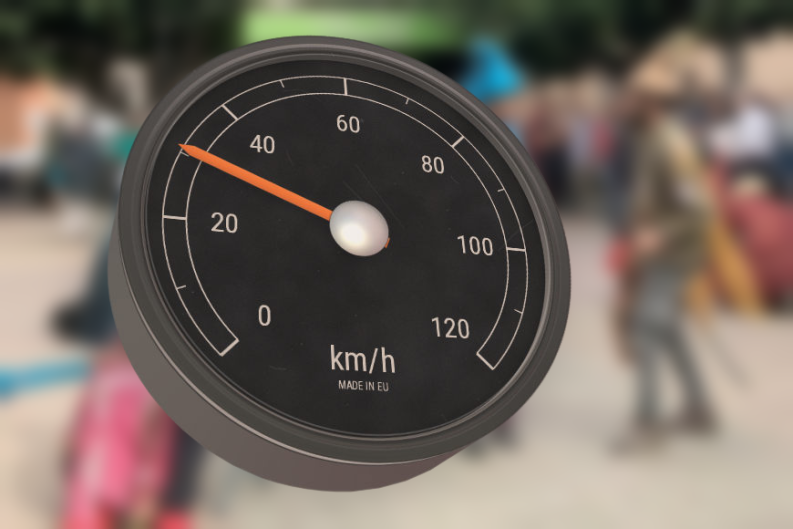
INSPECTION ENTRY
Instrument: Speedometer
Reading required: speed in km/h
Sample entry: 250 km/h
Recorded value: 30 km/h
